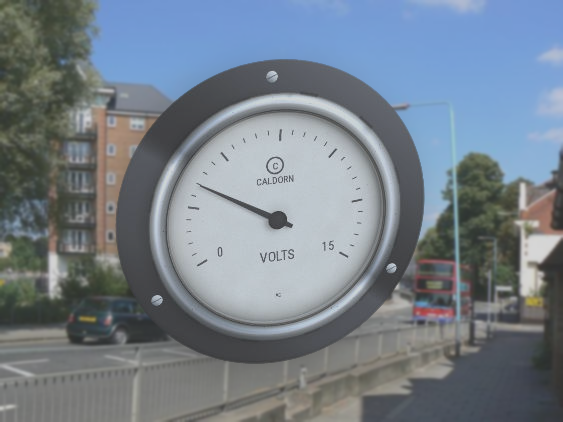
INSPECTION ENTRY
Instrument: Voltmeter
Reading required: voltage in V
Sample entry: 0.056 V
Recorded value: 3.5 V
